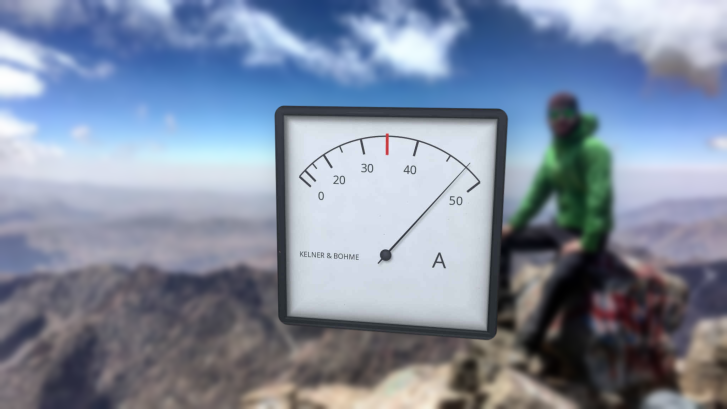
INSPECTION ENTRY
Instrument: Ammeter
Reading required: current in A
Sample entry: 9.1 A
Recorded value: 47.5 A
